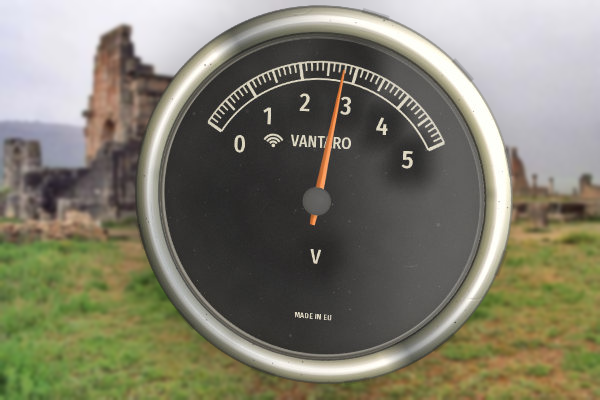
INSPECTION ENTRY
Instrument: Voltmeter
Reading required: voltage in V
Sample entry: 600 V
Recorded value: 2.8 V
